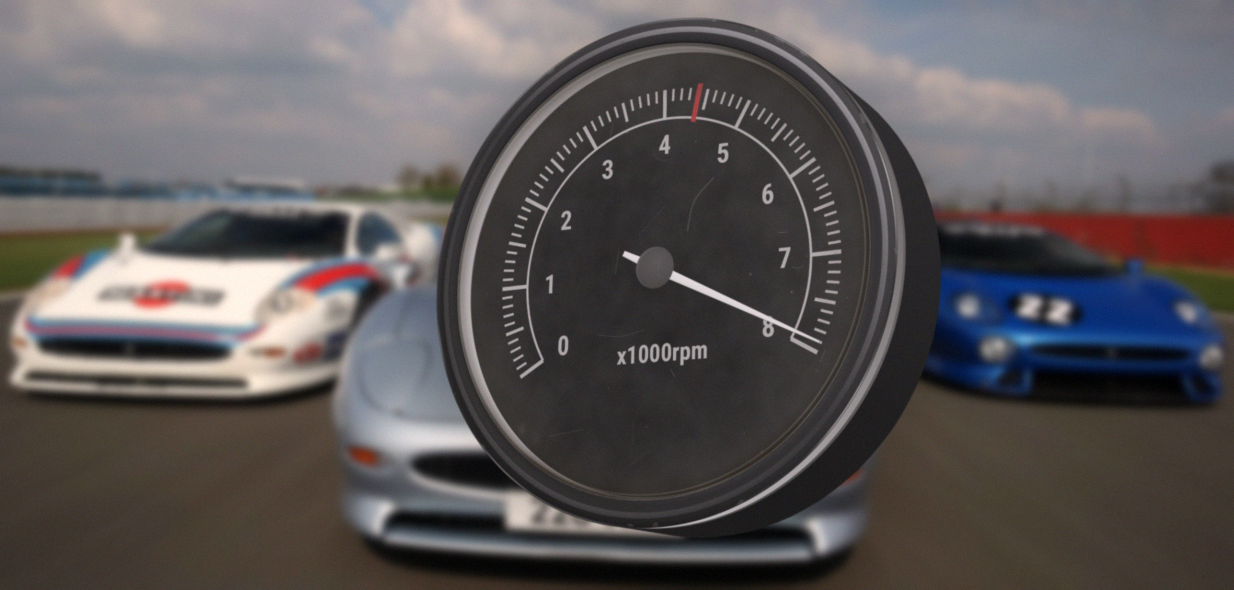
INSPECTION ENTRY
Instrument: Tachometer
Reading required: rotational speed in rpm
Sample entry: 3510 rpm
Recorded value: 7900 rpm
